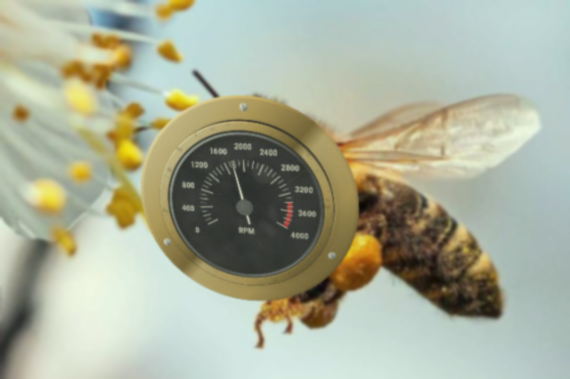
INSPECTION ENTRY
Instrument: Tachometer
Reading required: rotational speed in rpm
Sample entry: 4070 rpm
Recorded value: 1800 rpm
